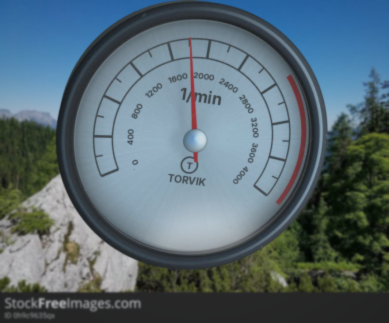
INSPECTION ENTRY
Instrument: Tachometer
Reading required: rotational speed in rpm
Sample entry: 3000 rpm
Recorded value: 1800 rpm
